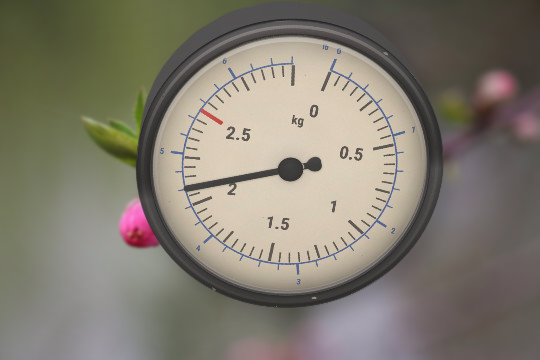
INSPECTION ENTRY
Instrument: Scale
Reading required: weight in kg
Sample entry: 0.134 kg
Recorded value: 2.1 kg
